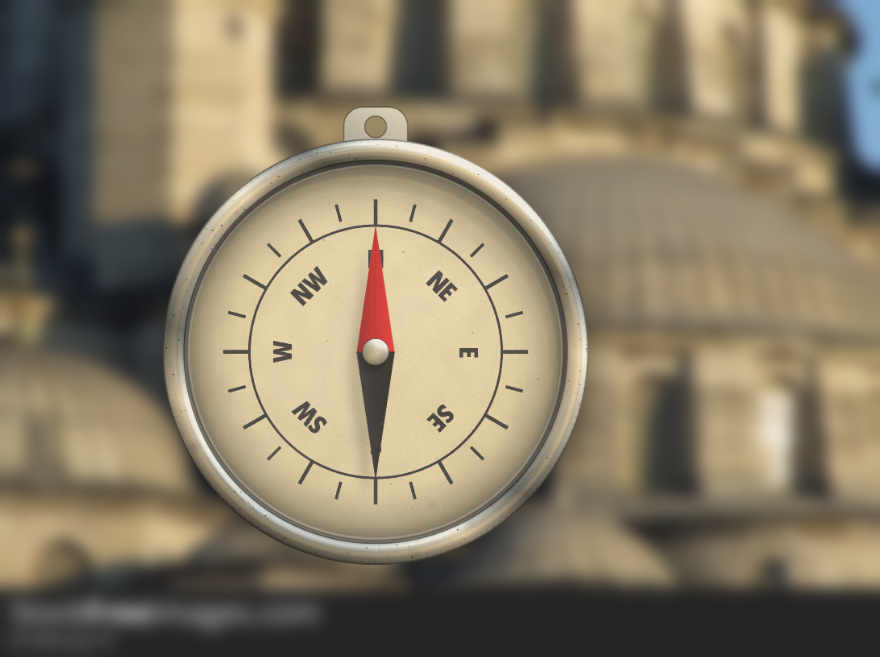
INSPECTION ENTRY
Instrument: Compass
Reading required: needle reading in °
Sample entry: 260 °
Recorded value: 0 °
